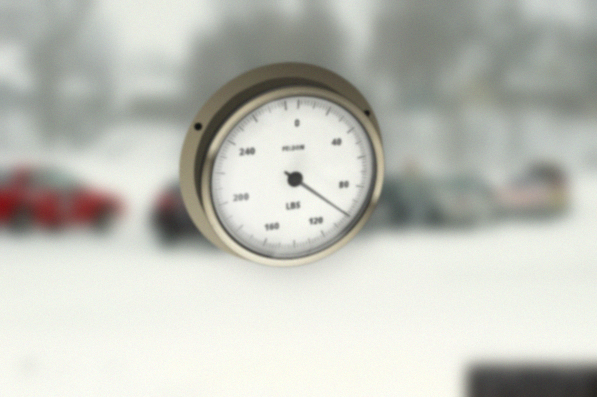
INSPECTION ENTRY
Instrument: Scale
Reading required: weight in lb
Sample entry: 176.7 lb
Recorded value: 100 lb
